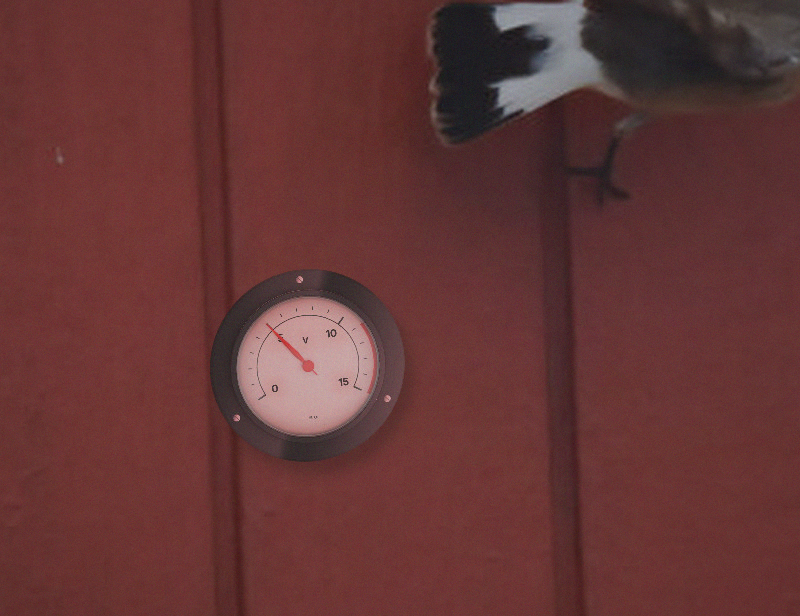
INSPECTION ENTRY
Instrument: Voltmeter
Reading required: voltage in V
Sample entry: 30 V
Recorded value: 5 V
